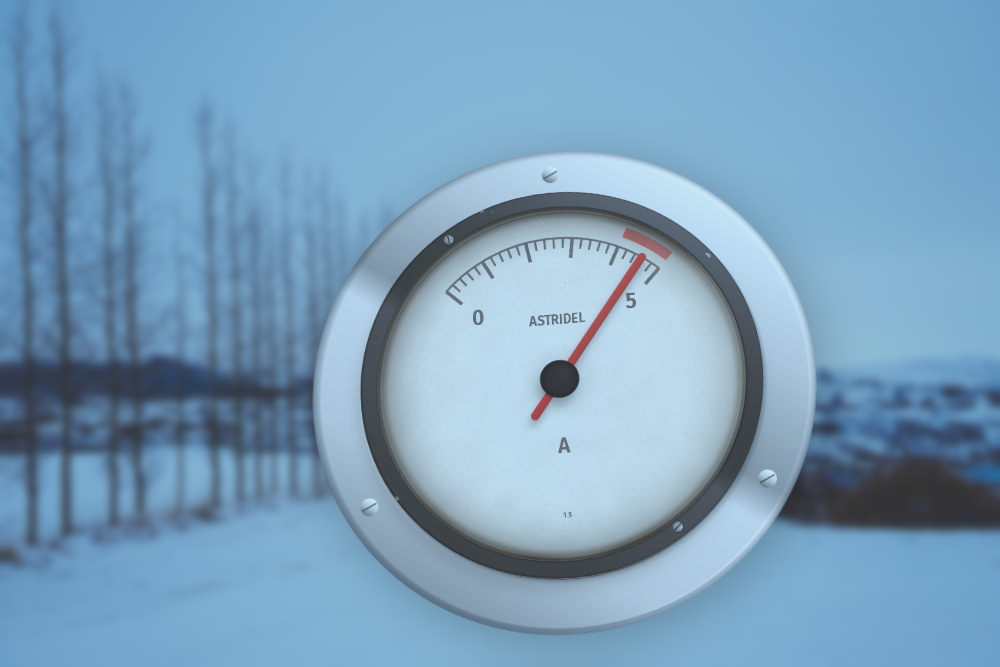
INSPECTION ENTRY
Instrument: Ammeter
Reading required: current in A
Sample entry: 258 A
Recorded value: 4.6 A
